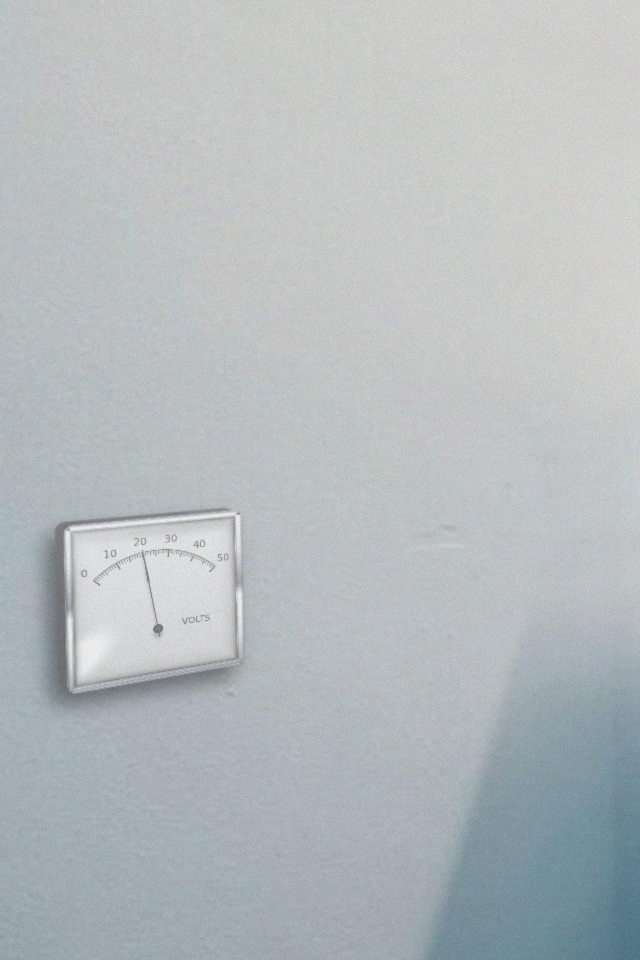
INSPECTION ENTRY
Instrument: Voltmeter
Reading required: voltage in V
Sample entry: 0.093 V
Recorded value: 20 V
